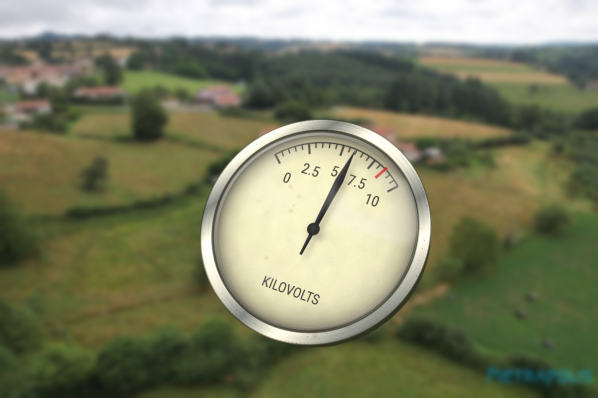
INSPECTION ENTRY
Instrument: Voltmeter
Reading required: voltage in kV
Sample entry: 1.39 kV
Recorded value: 6 kV
